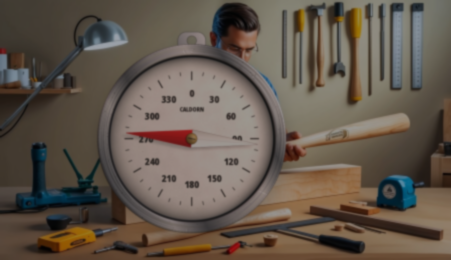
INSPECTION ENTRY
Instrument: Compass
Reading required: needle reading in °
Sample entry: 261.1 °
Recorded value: 275 °
